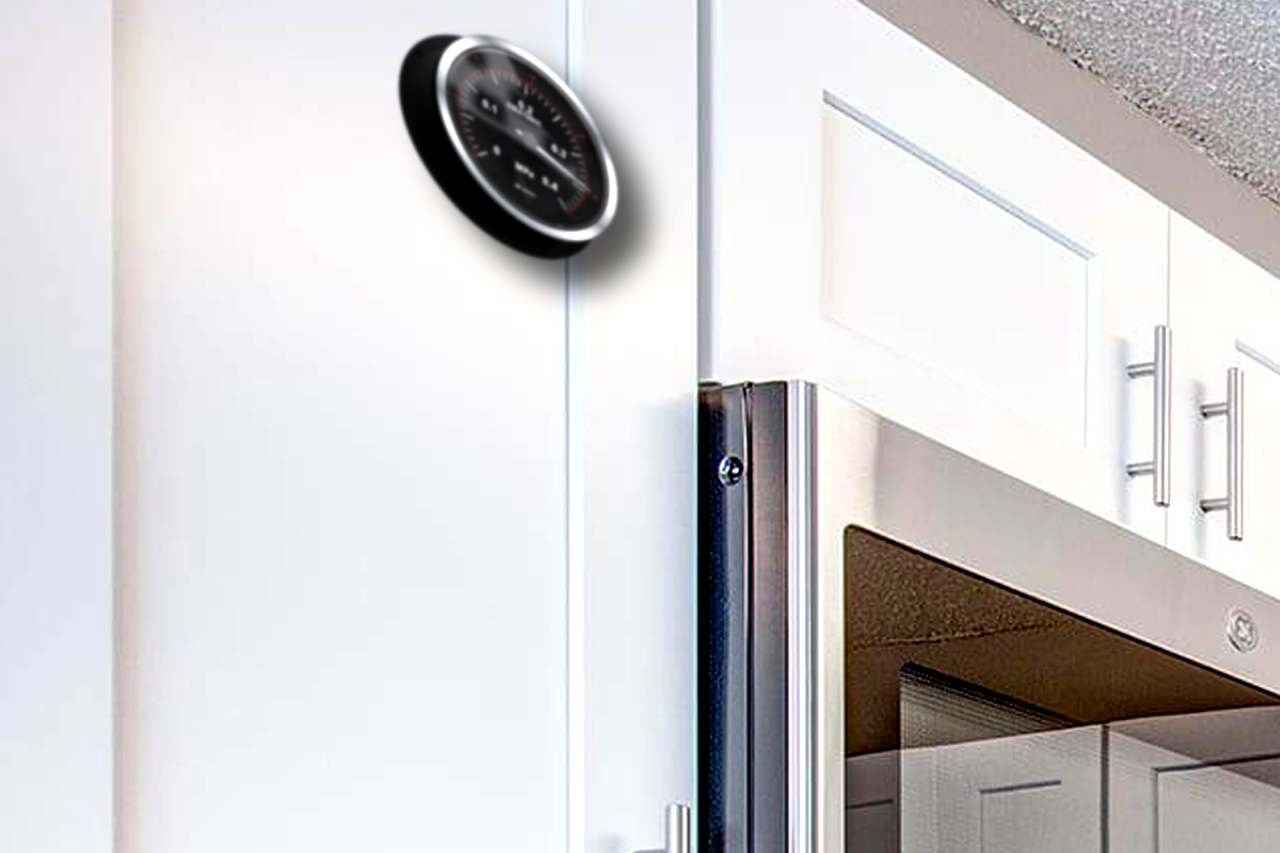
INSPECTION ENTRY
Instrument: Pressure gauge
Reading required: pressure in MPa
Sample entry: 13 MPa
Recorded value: 0.35 MPa
